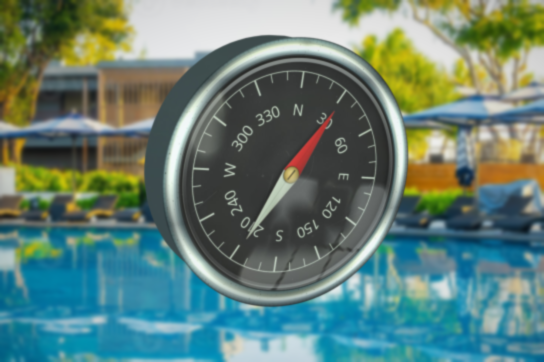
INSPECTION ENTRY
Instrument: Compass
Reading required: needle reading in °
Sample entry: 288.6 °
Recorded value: 30 °
